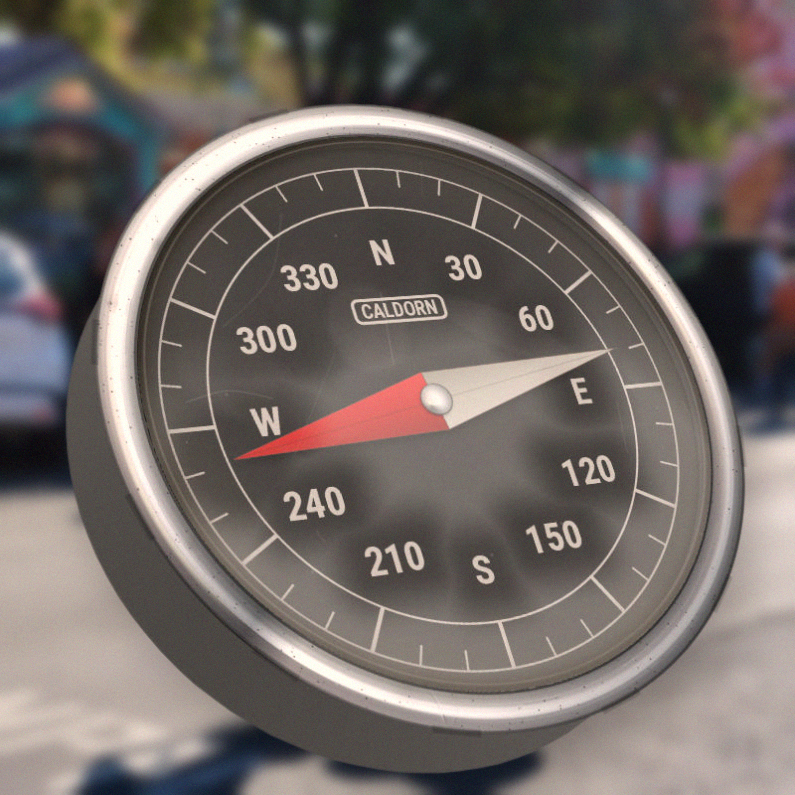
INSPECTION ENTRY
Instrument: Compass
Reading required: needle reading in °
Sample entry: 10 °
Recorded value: 260 °
